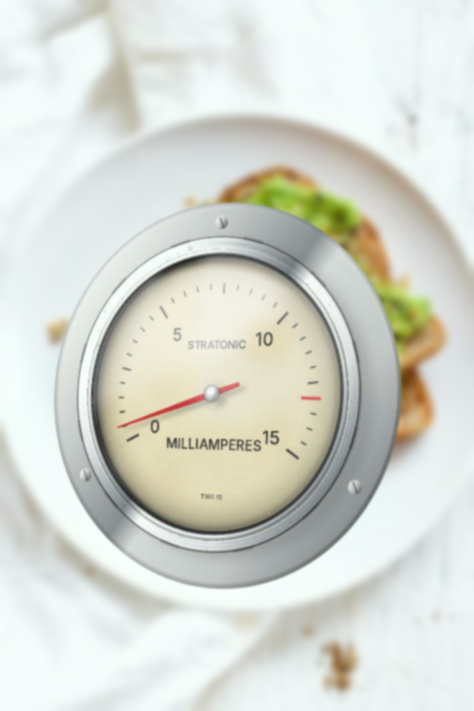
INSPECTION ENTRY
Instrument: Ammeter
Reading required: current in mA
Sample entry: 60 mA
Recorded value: 0.5 mA
